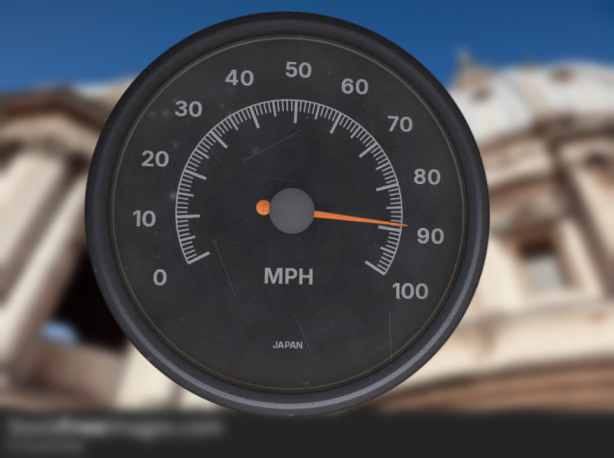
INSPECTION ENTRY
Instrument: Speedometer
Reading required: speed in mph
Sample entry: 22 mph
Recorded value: 89 mph
